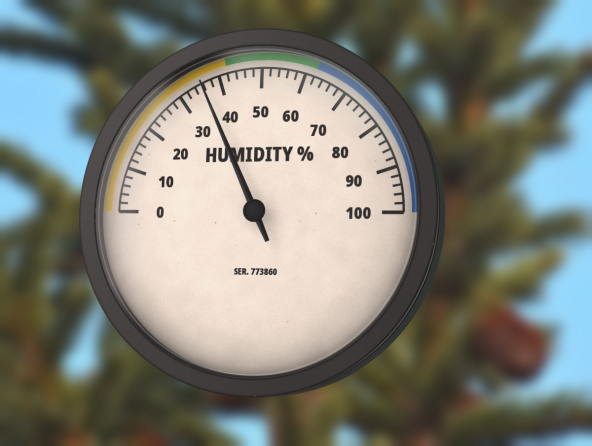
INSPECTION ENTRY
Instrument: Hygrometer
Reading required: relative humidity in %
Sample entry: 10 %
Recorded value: 36 %
